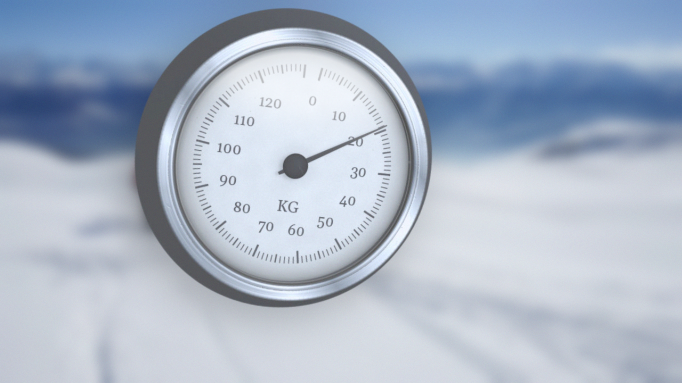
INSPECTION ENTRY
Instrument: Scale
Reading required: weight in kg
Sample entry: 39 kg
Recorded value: 19 kg
